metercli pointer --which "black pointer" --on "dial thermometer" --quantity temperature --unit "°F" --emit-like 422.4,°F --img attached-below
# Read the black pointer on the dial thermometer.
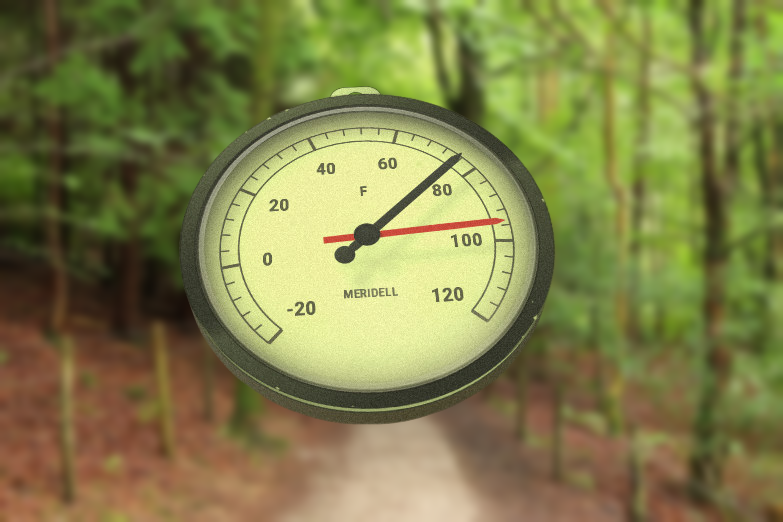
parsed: 76,°F
